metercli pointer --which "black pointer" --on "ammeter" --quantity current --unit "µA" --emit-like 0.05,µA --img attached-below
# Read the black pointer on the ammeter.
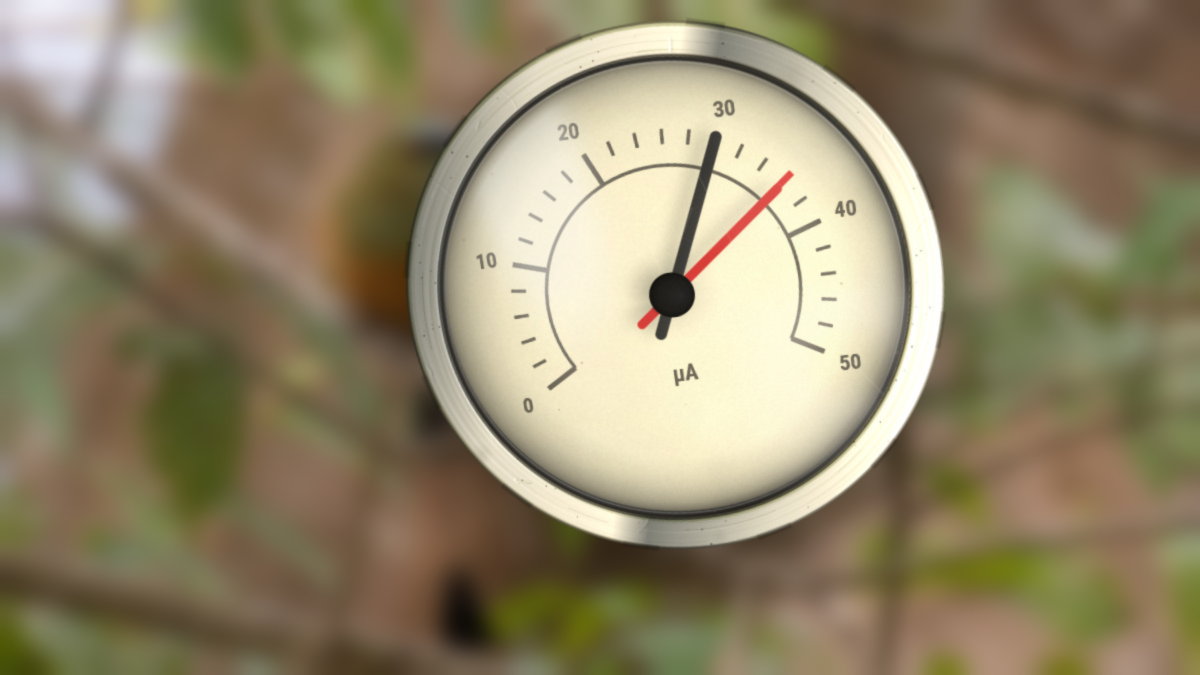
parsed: 30,µA
